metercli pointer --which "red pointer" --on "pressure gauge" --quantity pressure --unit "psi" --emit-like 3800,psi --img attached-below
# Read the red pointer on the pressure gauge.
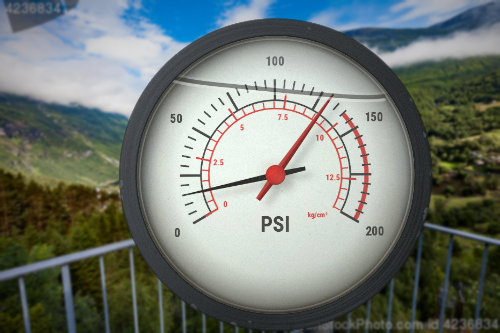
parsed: 130,psi
